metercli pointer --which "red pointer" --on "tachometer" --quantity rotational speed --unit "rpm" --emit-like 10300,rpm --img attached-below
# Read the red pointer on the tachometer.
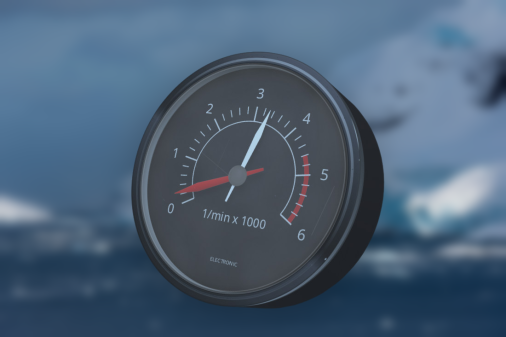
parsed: 200,rpm
